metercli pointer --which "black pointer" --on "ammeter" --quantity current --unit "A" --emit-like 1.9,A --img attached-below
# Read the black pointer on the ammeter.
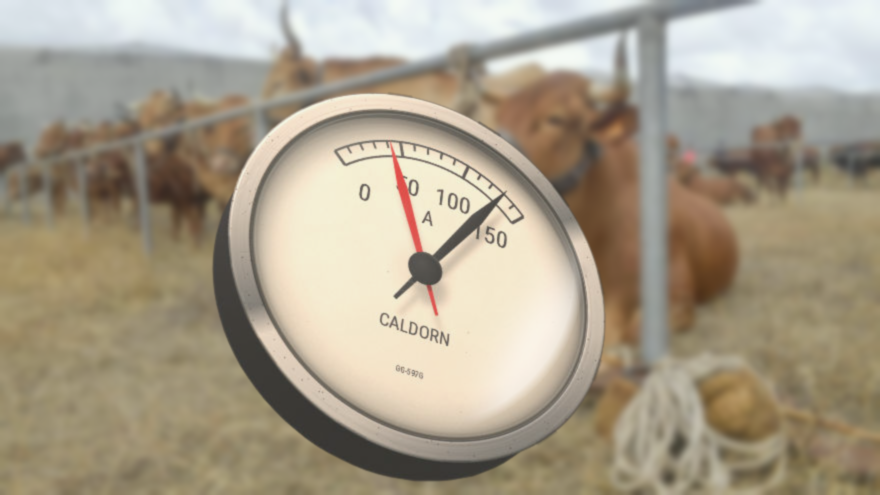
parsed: 130,A
